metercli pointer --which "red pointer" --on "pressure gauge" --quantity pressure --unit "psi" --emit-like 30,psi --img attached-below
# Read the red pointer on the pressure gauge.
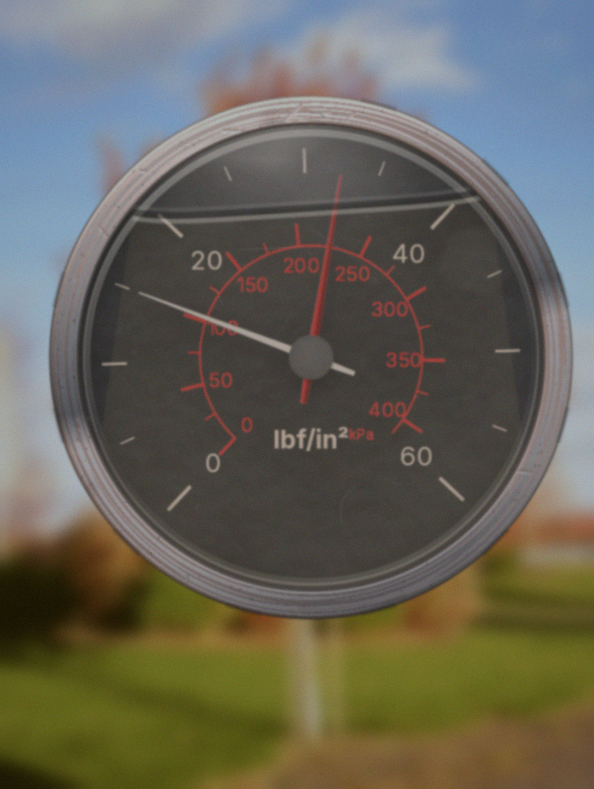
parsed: 32.5,psi
